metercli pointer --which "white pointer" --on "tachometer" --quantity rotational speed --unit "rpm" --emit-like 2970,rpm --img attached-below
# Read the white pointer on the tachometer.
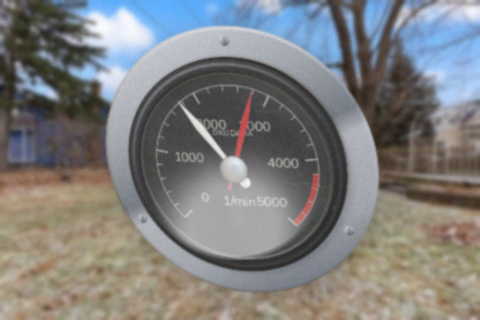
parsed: 1800,rpm
